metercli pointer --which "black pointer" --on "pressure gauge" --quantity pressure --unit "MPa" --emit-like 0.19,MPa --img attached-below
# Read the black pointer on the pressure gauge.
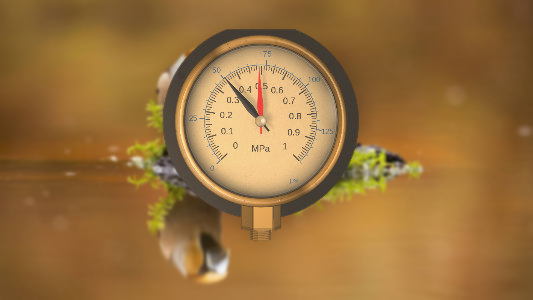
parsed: 0.35,MPa
